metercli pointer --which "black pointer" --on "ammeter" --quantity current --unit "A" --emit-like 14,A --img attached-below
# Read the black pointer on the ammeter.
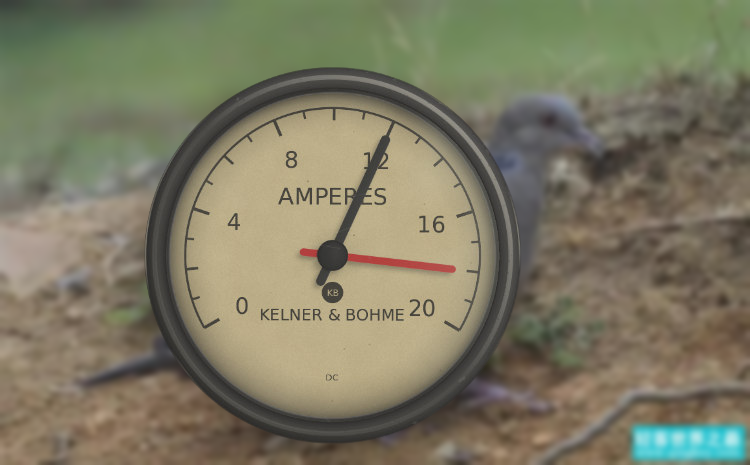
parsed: 12,A
